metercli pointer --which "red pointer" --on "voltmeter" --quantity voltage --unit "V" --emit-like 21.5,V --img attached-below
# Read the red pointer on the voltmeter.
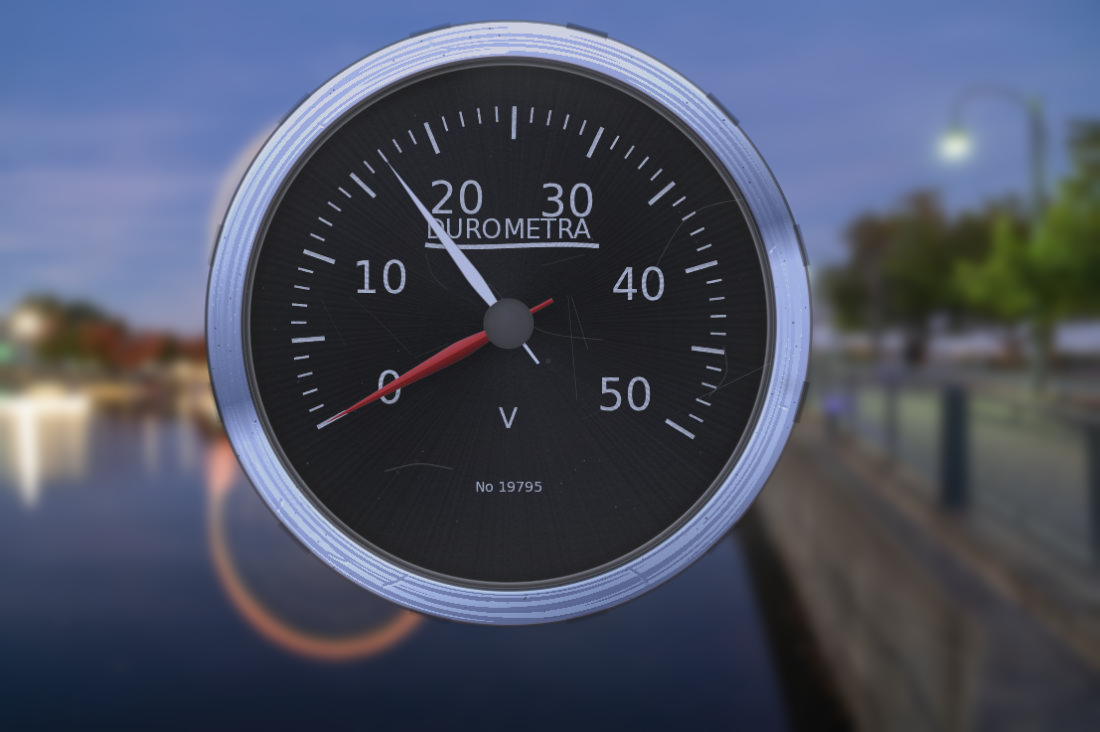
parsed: 0,V
